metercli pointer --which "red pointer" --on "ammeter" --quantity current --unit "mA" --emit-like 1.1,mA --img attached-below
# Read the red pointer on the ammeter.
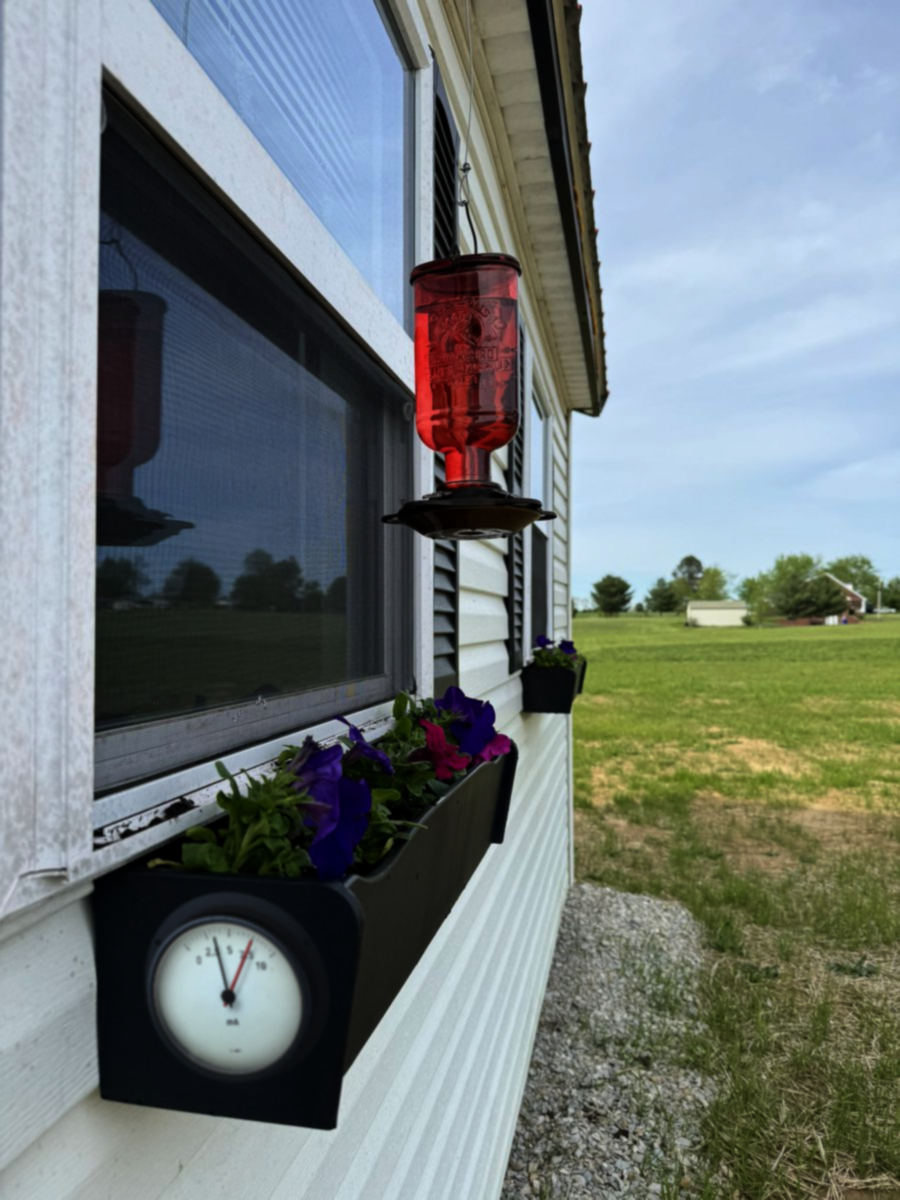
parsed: 7.5,mA
